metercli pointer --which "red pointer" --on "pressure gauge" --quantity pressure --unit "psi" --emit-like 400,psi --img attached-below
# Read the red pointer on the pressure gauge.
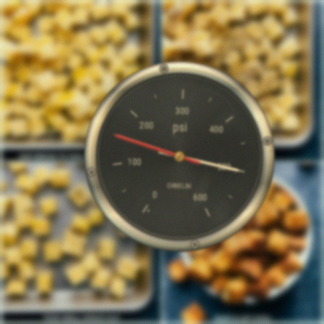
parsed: 150,psi
